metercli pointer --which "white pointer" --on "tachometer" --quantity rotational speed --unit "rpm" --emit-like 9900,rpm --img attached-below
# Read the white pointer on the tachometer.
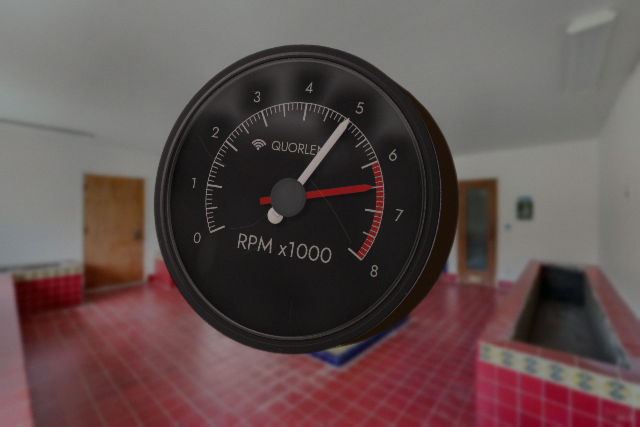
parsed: 5000,rpm
